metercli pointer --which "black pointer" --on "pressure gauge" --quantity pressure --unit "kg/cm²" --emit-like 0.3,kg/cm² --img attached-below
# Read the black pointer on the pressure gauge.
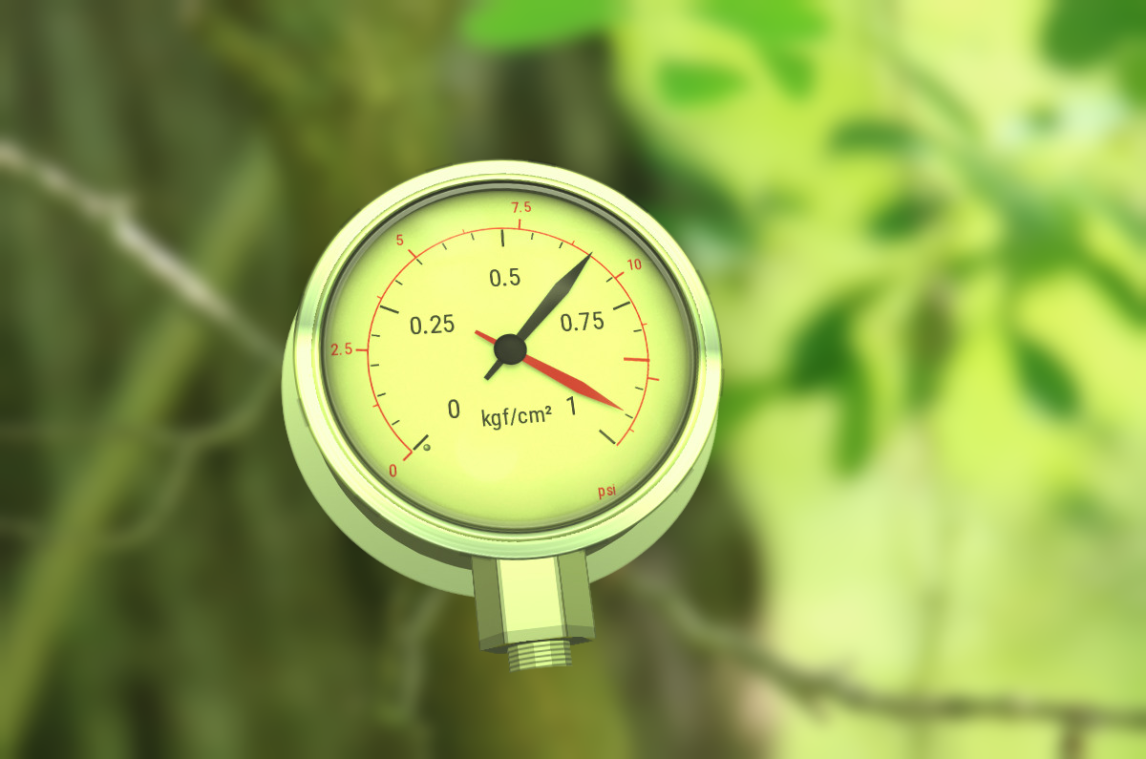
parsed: 0.65,kg/cm²
